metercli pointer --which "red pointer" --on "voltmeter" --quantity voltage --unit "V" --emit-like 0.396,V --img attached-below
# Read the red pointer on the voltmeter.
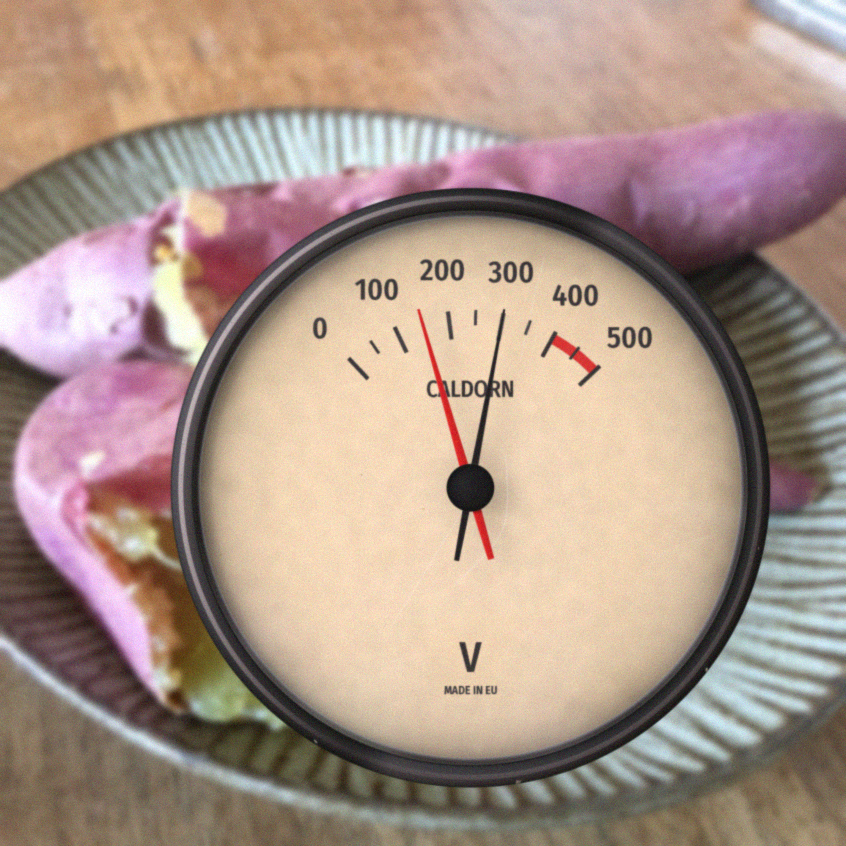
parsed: 150,V
